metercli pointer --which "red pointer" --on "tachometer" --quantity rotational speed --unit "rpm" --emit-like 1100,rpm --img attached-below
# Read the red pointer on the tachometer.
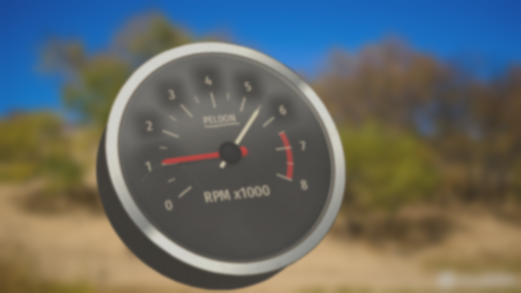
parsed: 1000,rpm
